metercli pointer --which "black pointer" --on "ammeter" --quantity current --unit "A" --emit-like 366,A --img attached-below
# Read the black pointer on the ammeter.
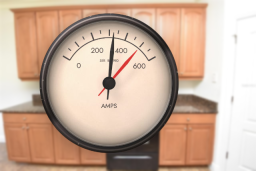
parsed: 325,A
